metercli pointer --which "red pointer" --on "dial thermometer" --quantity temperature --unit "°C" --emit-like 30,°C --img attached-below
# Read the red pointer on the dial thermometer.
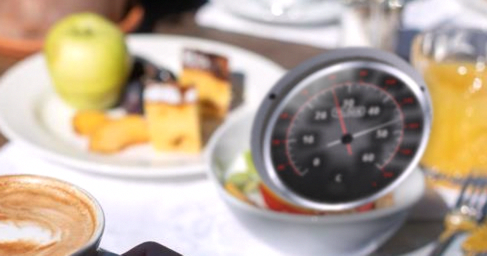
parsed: 26,°C
